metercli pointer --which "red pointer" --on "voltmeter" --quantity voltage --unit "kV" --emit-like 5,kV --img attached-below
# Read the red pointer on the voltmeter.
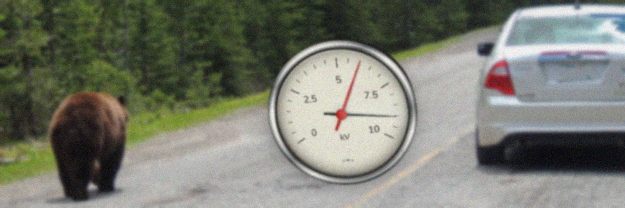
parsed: 6,kV
